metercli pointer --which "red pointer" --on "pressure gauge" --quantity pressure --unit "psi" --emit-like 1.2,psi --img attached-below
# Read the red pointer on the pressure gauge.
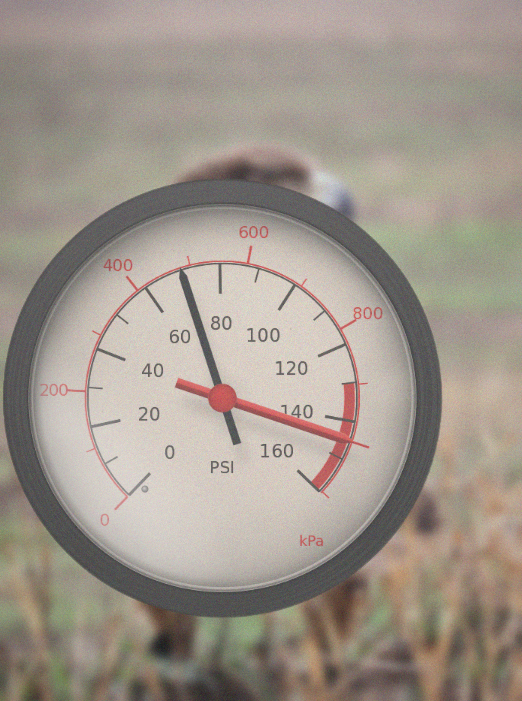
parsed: 145,psi
